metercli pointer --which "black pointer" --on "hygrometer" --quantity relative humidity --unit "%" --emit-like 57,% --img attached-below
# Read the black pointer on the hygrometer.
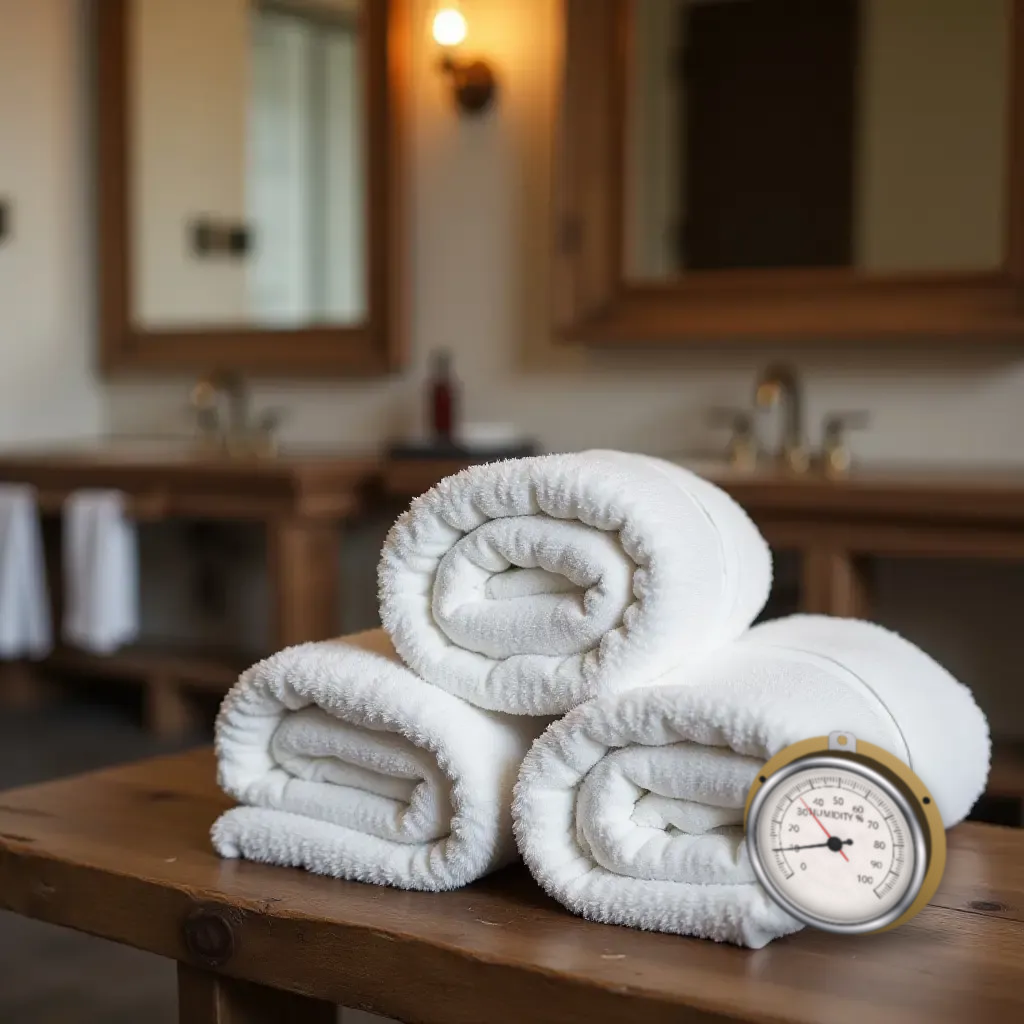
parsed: 10,%
